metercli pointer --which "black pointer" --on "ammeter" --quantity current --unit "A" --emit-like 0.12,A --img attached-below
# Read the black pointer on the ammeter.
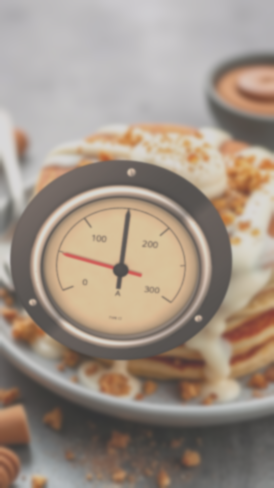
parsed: 150,A
